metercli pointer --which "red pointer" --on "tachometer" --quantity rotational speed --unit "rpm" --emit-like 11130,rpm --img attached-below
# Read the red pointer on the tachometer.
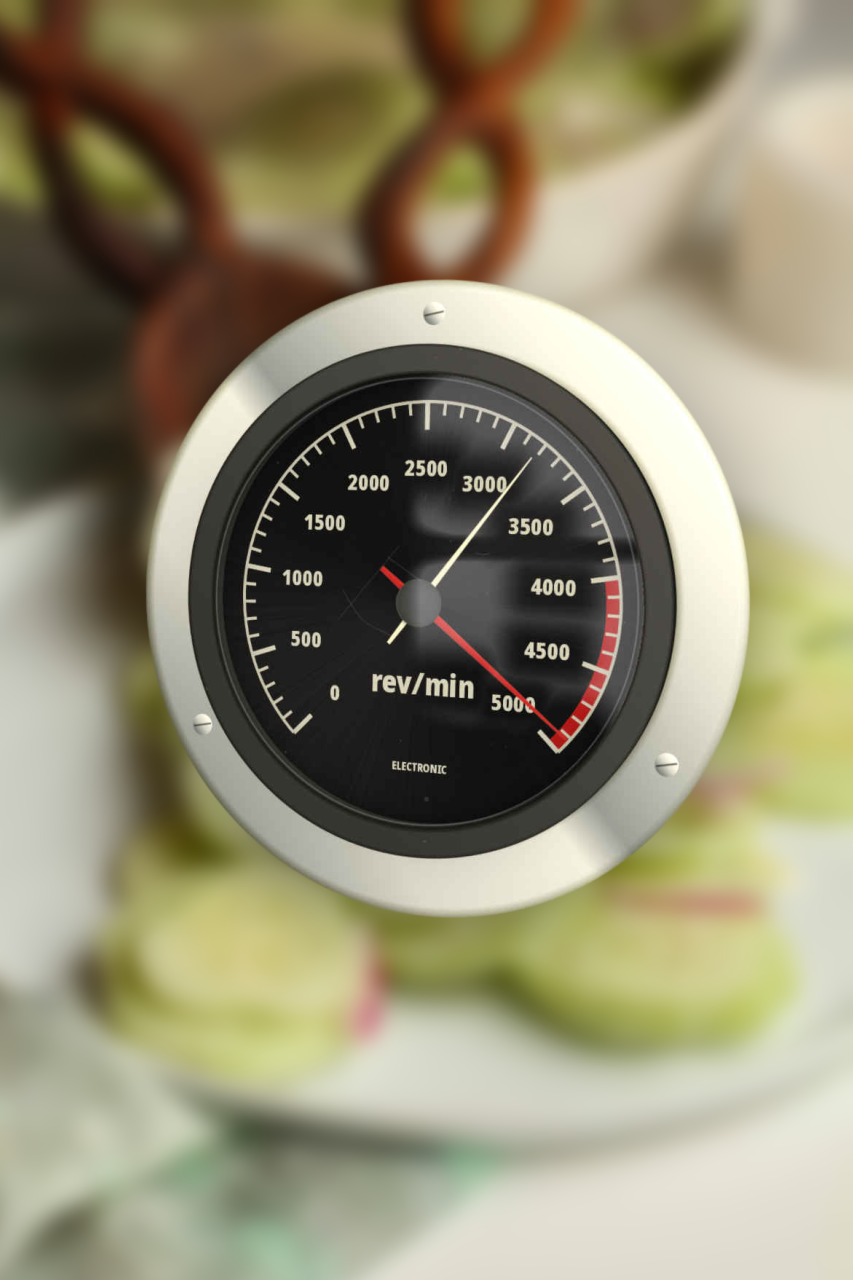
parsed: 4900,rpm
